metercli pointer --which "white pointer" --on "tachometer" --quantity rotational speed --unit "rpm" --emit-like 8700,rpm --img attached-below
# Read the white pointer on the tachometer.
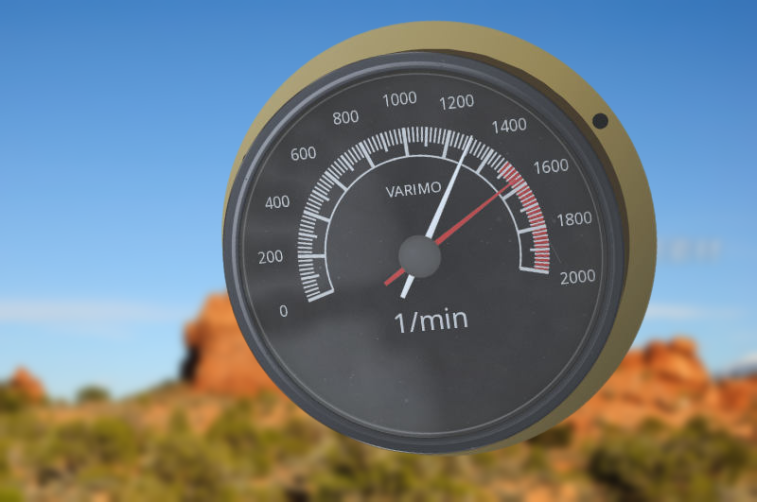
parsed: 1300,rpm
